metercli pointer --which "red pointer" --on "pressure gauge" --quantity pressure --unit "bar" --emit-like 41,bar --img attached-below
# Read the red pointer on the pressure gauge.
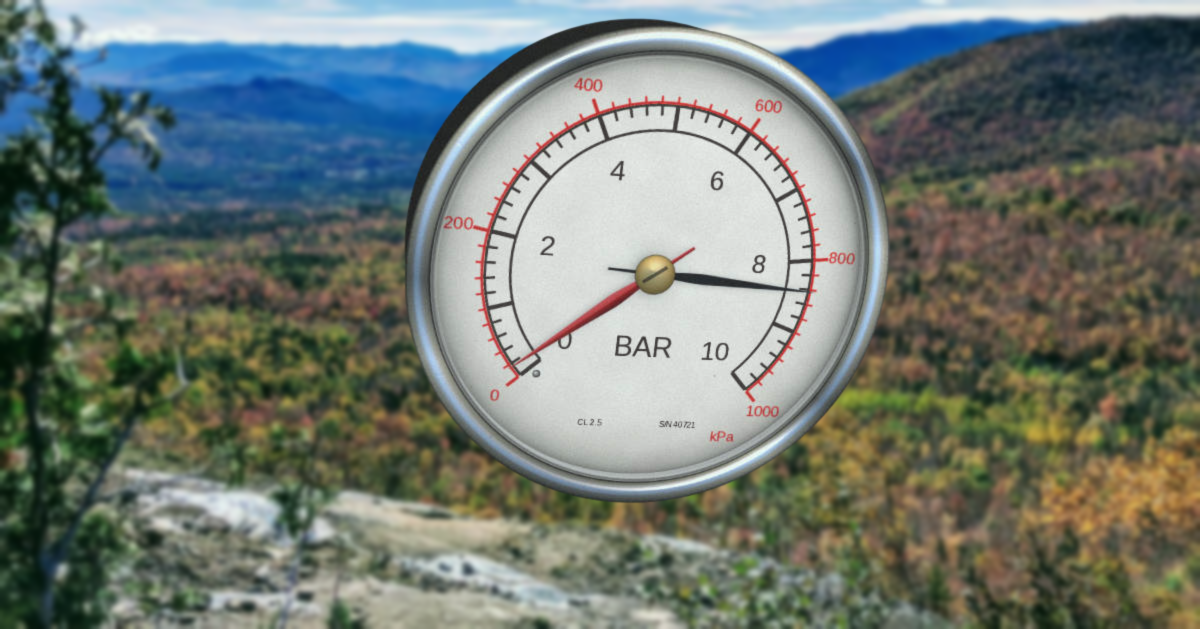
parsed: 0.2,bar
